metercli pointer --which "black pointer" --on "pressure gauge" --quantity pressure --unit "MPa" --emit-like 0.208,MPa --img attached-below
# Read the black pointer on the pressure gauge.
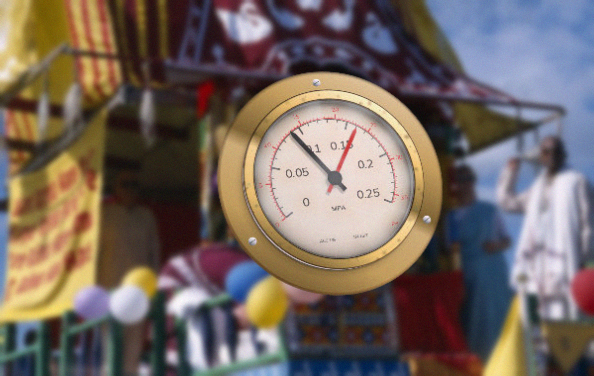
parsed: 0.09,MPa
